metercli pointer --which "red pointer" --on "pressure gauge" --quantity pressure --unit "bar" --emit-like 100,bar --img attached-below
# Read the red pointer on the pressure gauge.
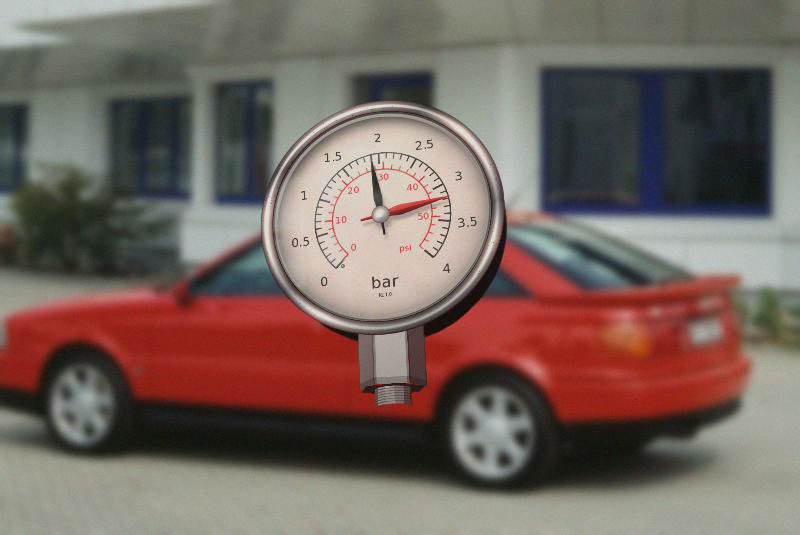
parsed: 3.2,bar
